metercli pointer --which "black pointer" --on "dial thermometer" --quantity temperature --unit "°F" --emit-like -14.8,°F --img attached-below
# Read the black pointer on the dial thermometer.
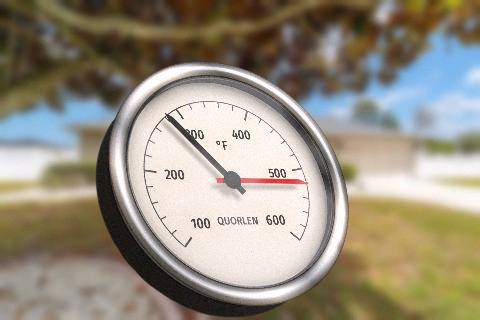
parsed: 280,°F
